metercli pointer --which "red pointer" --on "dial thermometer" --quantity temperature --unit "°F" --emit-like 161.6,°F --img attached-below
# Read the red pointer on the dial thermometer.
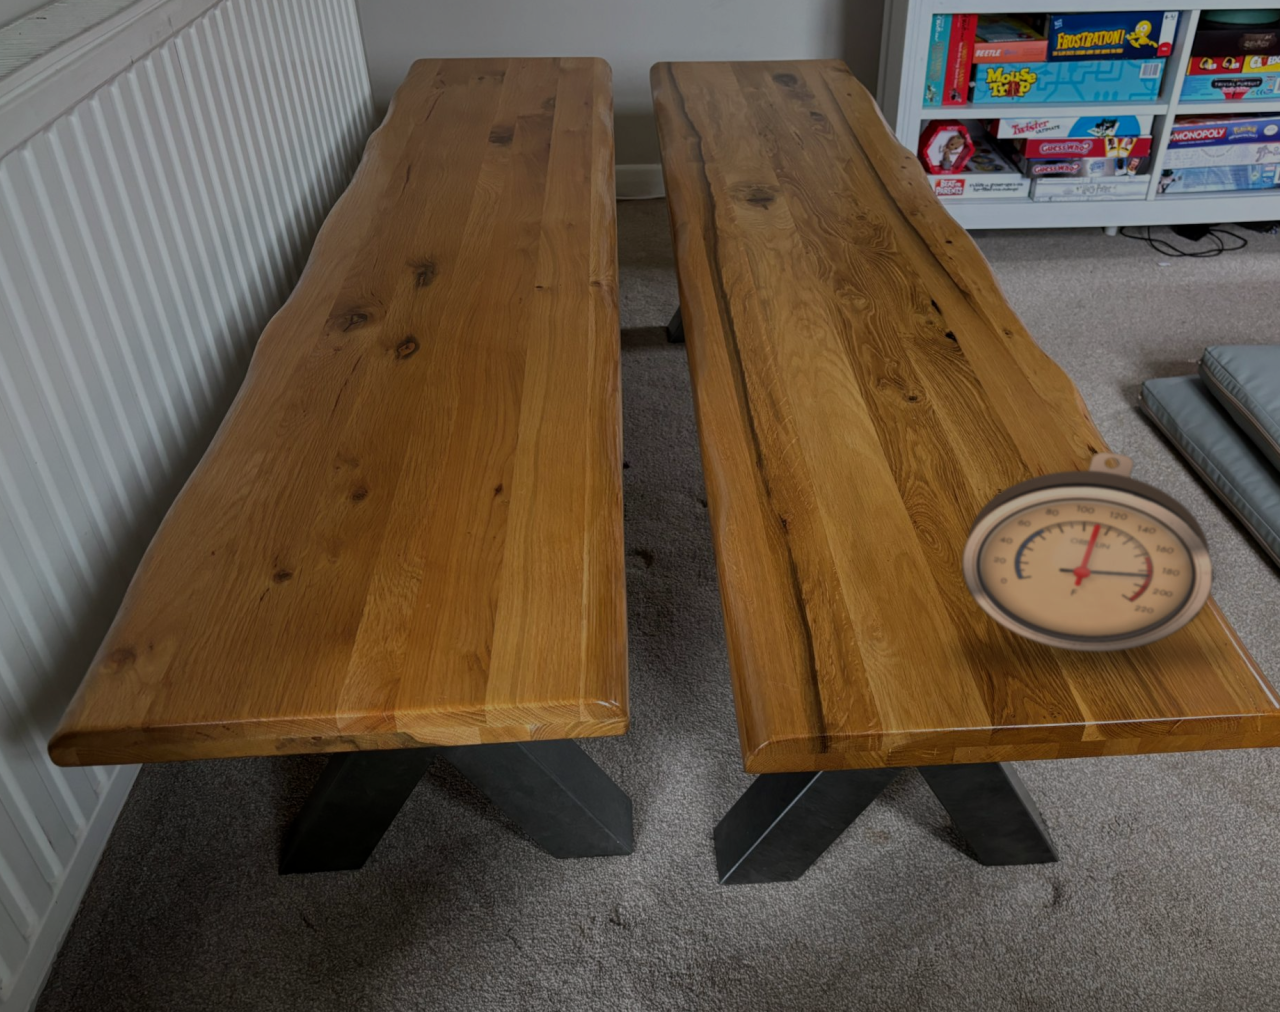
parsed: 110,°F
